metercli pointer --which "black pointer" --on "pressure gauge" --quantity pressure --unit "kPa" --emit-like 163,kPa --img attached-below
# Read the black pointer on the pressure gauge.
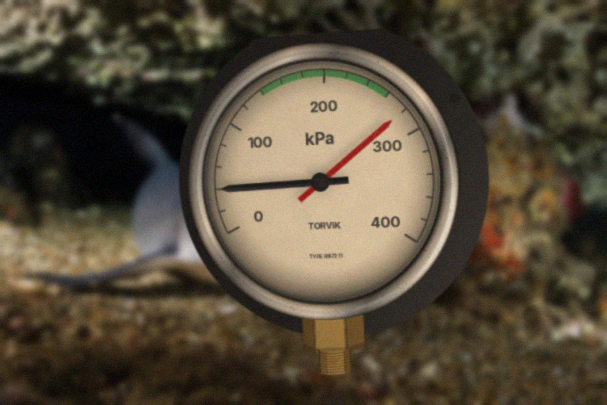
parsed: 40,kPa
